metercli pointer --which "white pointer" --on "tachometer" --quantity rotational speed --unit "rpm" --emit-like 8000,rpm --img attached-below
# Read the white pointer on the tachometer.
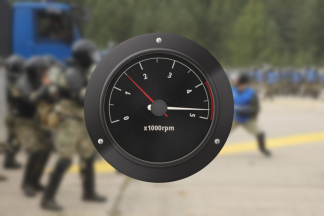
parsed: 4750,rpm
